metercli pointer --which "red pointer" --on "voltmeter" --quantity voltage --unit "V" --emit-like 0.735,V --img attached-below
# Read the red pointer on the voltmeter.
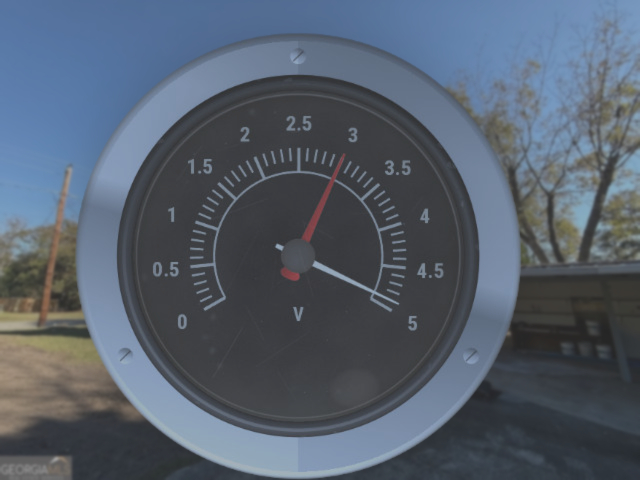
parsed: 3,V
